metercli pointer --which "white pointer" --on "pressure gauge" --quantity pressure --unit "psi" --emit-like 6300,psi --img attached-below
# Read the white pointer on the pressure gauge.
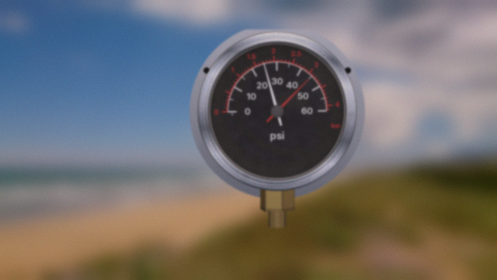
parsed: 25,psi
